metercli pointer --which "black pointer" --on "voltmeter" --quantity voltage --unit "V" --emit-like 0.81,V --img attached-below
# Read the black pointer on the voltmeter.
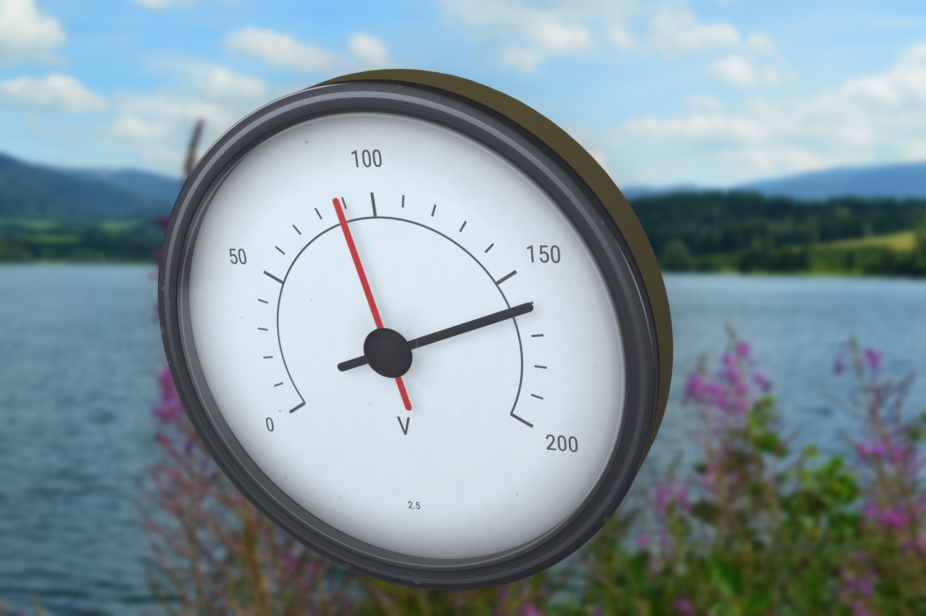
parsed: 160,V
